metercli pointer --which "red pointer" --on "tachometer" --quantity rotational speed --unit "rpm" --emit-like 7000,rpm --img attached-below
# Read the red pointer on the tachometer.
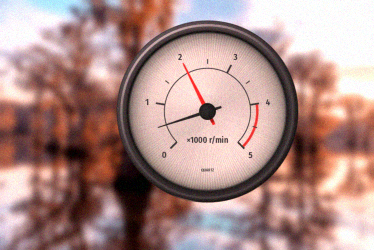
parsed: 2000,rpm
